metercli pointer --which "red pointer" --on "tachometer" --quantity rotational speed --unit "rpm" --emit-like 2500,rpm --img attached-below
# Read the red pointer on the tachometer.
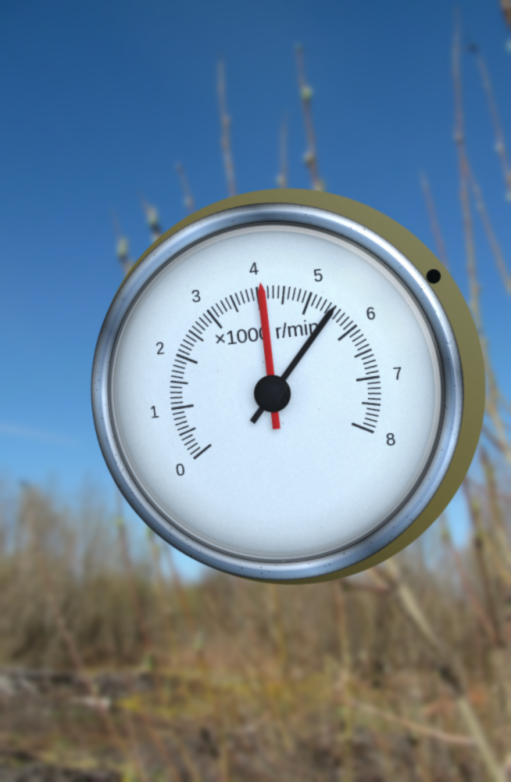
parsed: 4100,rpm
